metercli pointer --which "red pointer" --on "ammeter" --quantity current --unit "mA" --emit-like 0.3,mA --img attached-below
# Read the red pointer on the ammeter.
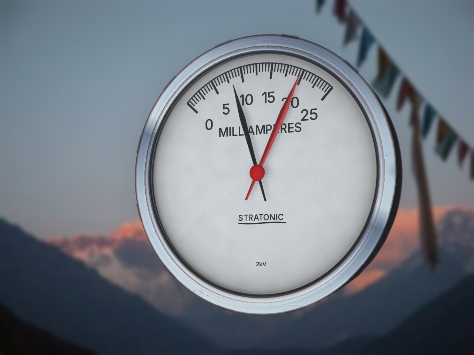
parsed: 20,mA
